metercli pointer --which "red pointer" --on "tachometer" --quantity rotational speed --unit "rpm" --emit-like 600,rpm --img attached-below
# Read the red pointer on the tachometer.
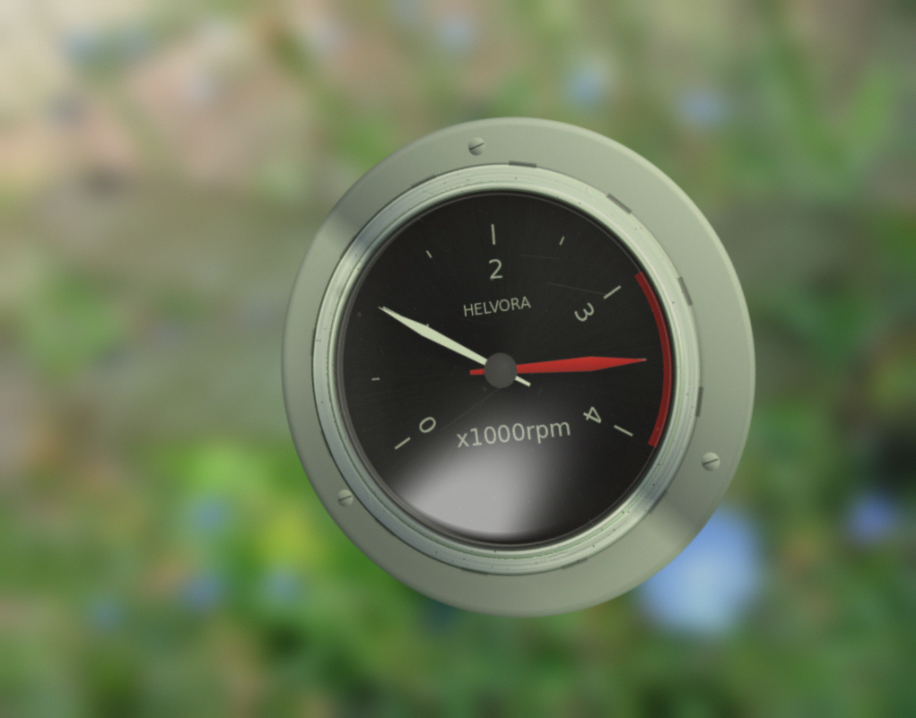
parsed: 3500,rpm
